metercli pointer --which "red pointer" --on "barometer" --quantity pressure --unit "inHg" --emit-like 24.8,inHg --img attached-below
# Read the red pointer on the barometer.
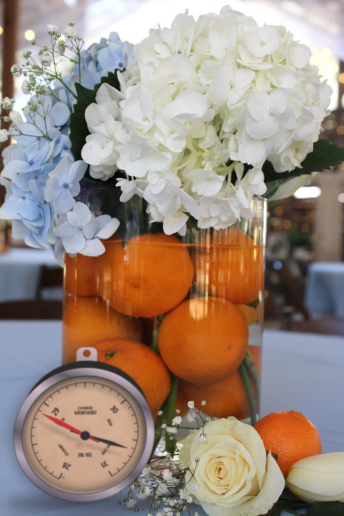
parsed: 28.9,inHg
